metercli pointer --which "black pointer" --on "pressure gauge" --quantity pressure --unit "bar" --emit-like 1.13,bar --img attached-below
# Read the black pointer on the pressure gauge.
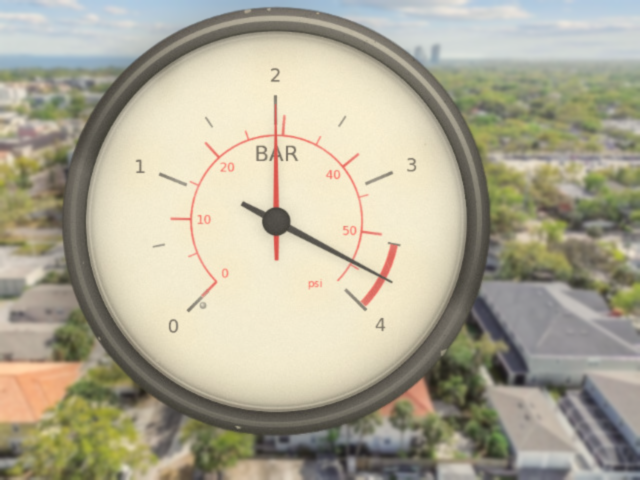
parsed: 3.75,bar
